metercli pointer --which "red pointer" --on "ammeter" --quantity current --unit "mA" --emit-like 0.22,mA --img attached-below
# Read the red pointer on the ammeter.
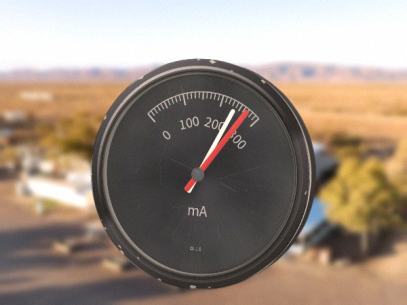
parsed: 270,mA
